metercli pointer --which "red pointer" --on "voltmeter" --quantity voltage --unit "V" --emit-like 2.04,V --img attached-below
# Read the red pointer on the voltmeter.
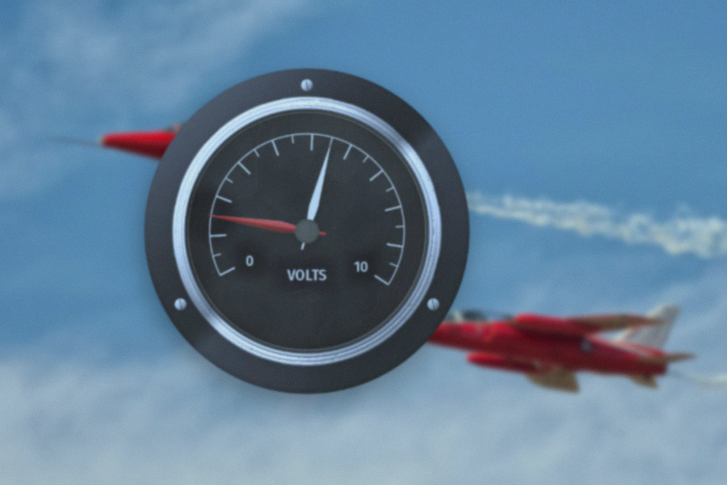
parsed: 1.5,V
